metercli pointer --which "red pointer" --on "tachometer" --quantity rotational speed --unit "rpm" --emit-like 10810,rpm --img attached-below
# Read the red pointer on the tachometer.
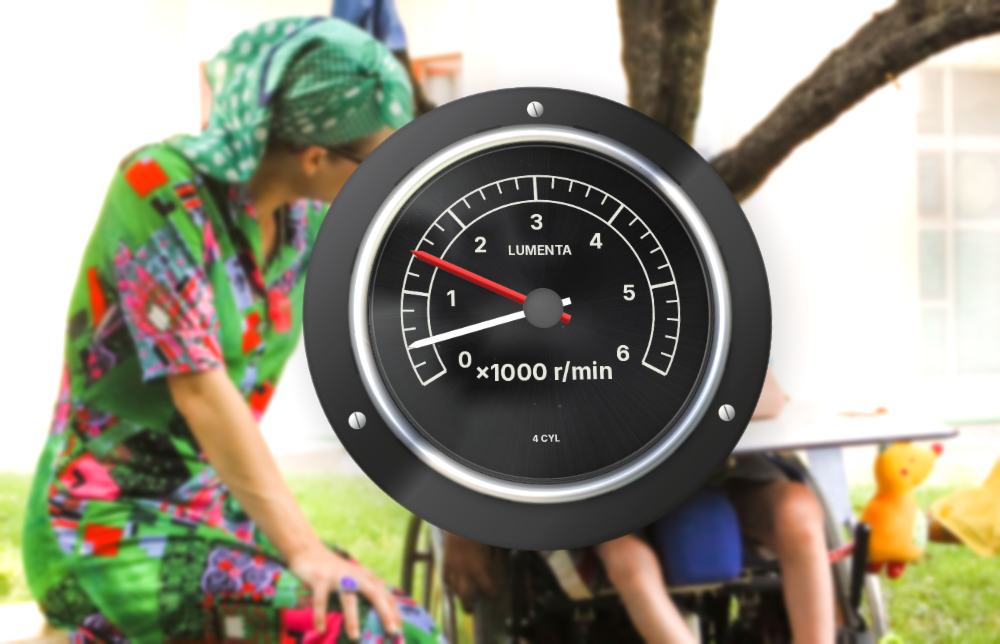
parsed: 1400,rpm
